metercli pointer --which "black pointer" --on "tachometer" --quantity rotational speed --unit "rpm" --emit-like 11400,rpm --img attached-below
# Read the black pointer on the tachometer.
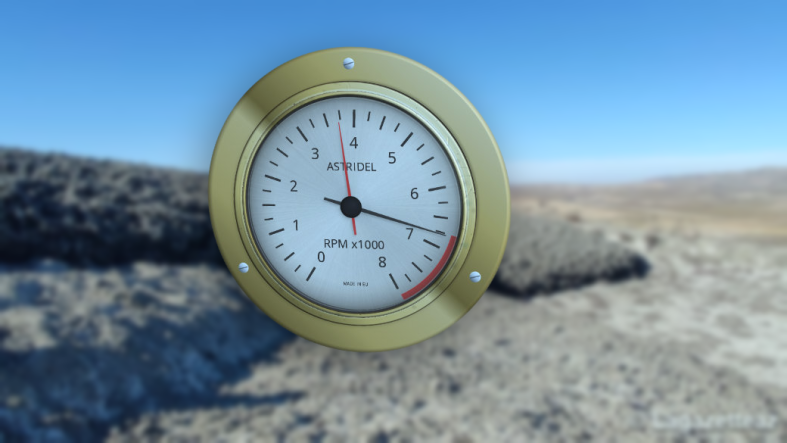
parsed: 6750,rpm
